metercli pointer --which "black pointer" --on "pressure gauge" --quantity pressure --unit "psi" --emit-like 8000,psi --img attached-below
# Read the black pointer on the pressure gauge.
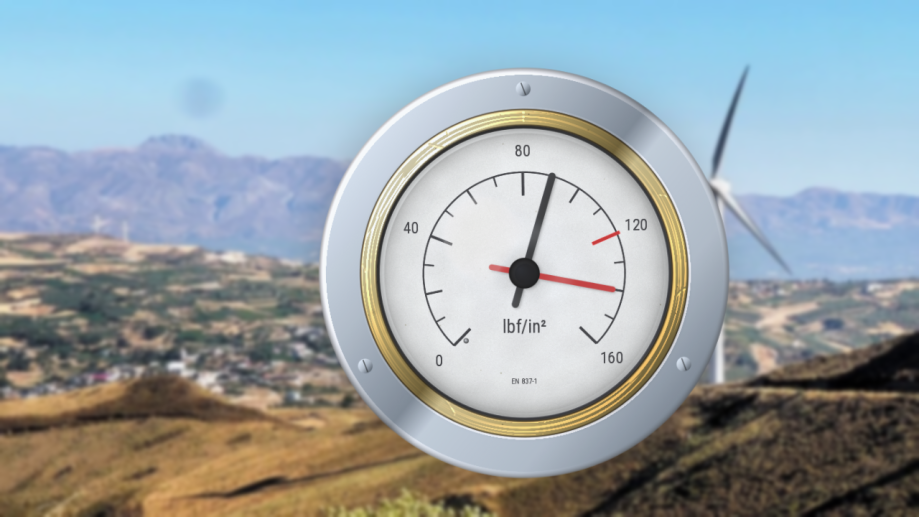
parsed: 90,psi
